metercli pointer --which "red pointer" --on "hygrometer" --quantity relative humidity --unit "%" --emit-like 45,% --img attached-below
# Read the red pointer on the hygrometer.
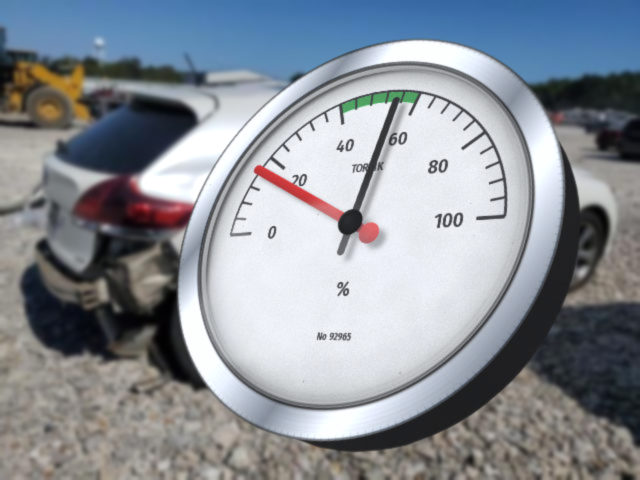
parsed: 16,%
